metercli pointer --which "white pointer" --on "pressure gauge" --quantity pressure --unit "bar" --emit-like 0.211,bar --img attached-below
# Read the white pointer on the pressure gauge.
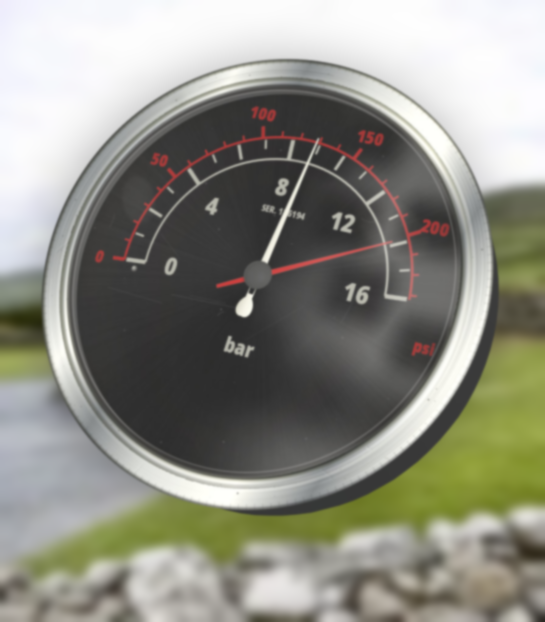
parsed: 9,bar
